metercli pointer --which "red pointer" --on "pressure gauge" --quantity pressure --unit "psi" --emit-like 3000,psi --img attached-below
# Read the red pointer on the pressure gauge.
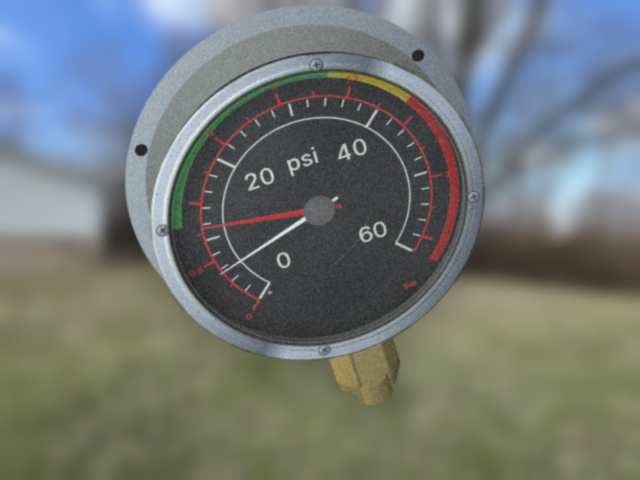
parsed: 12,psi
